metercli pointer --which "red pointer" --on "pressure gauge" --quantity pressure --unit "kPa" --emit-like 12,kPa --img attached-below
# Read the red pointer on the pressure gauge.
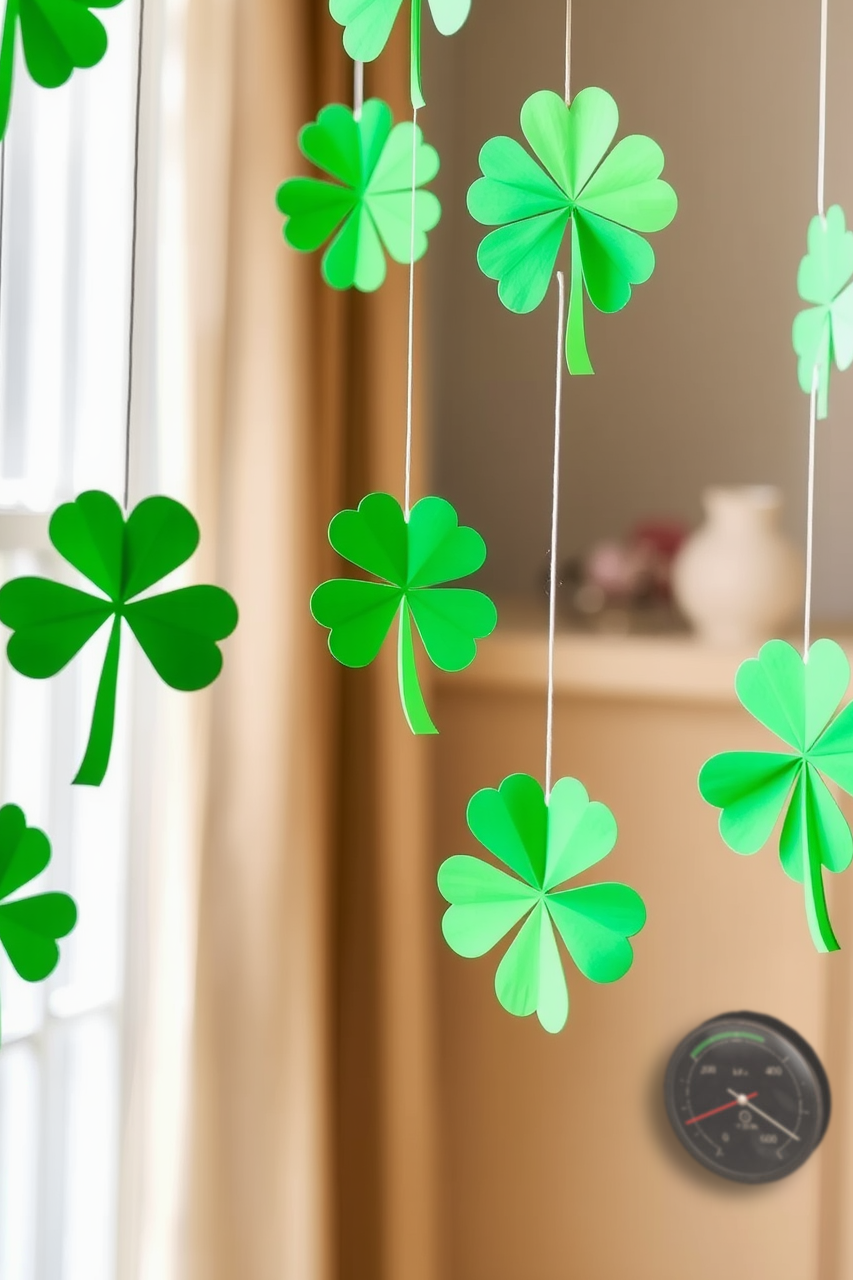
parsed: 75,kPa
